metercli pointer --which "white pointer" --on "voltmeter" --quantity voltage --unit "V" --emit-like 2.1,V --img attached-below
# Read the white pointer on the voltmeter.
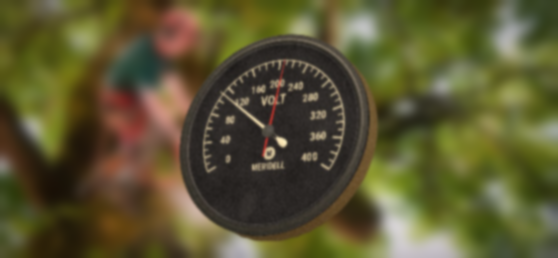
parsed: 110,V
